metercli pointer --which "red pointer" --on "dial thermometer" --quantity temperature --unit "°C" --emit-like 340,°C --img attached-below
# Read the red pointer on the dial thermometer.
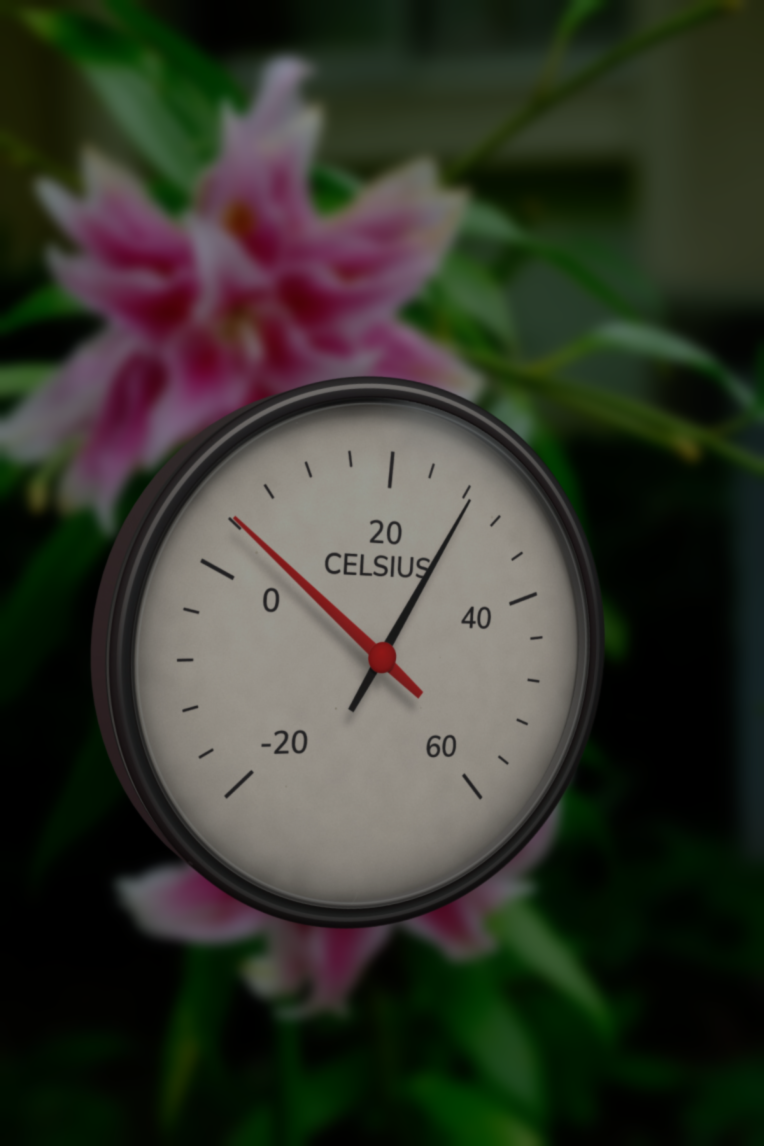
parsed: 4,°C
